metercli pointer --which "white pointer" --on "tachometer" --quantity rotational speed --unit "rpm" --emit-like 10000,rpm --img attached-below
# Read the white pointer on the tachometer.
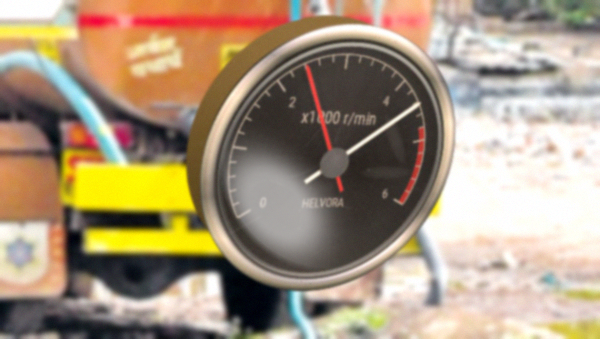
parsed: 4400,rpm
